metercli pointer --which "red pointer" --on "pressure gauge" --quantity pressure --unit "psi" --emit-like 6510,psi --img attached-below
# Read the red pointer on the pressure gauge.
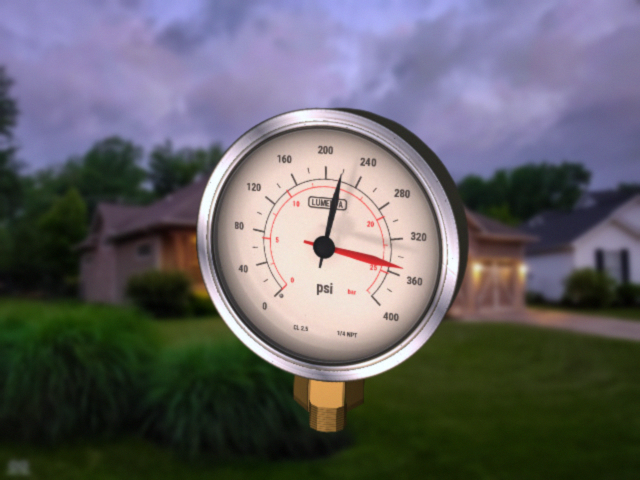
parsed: 350,psi
